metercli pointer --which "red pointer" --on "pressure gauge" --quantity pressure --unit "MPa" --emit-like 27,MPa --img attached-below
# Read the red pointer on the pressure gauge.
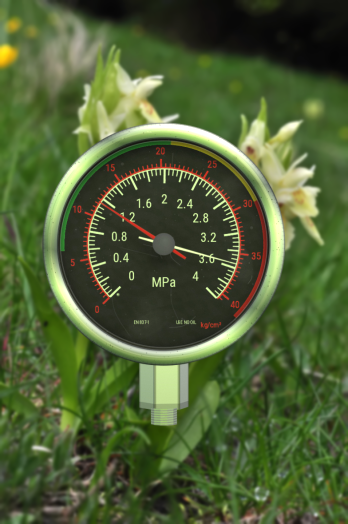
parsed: 1.15,MPa
